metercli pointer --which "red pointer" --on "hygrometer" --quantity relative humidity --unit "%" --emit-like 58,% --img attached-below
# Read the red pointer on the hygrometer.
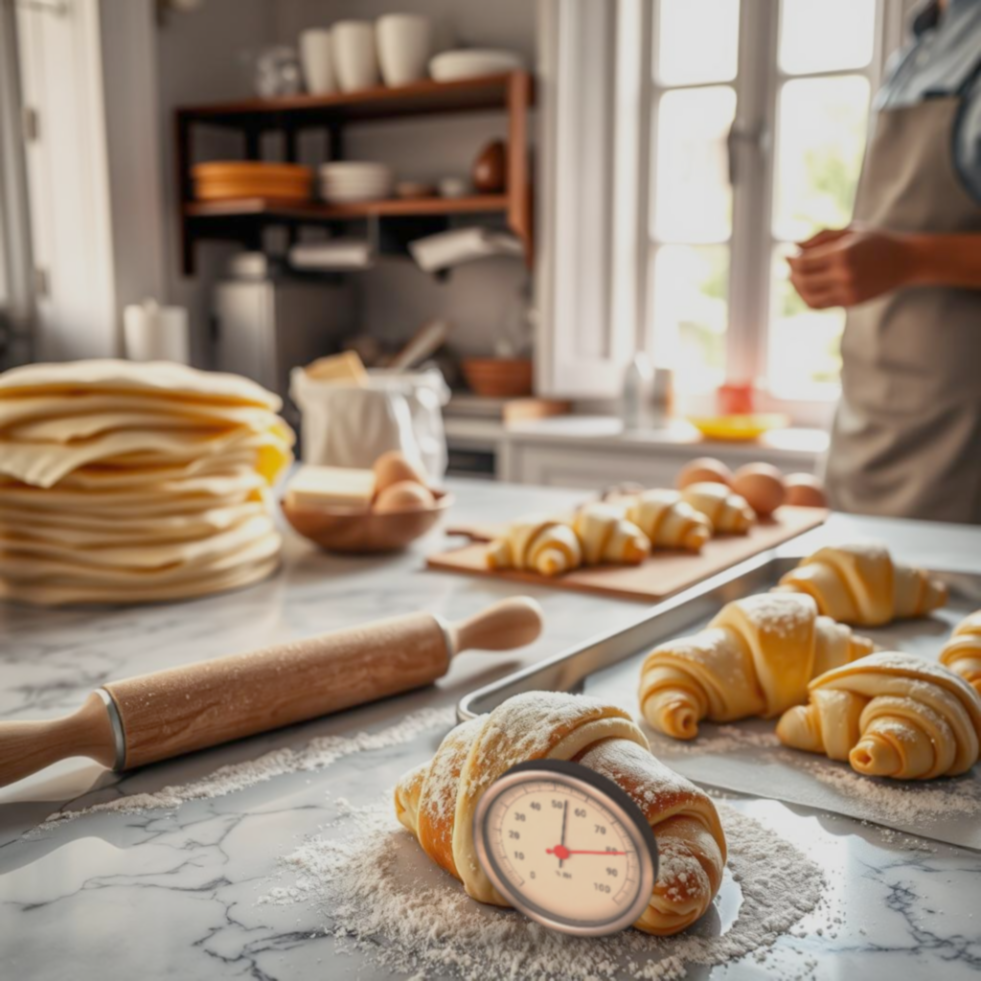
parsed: 80,%
